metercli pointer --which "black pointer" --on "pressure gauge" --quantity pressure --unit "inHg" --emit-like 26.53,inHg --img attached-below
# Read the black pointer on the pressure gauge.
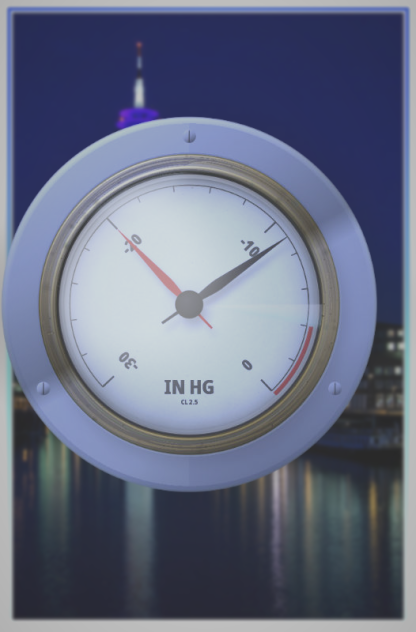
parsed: -9,inHg
